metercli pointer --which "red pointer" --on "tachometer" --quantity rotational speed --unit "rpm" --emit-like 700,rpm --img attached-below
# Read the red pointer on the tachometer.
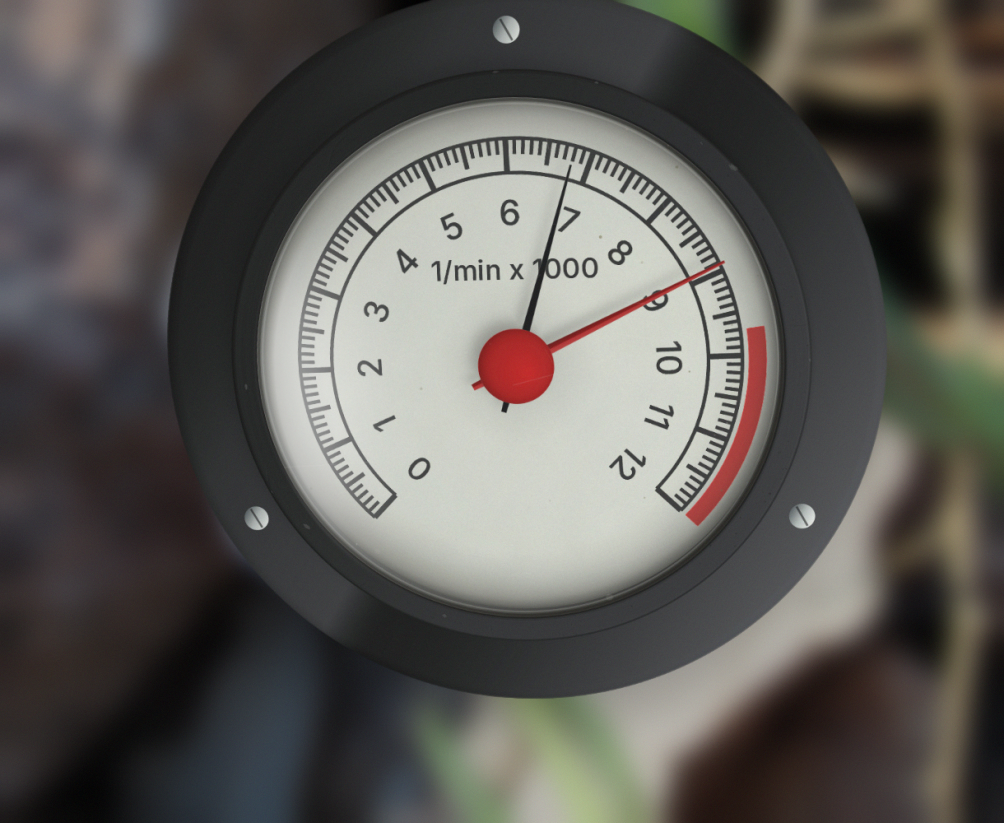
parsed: 8900,rpm
